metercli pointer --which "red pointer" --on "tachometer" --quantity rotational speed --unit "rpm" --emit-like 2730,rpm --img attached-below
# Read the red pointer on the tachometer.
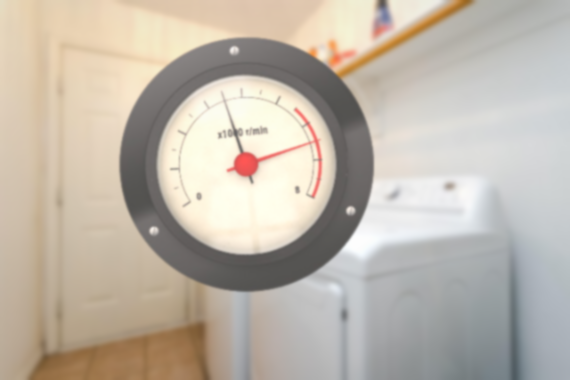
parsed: 6500,rpm
